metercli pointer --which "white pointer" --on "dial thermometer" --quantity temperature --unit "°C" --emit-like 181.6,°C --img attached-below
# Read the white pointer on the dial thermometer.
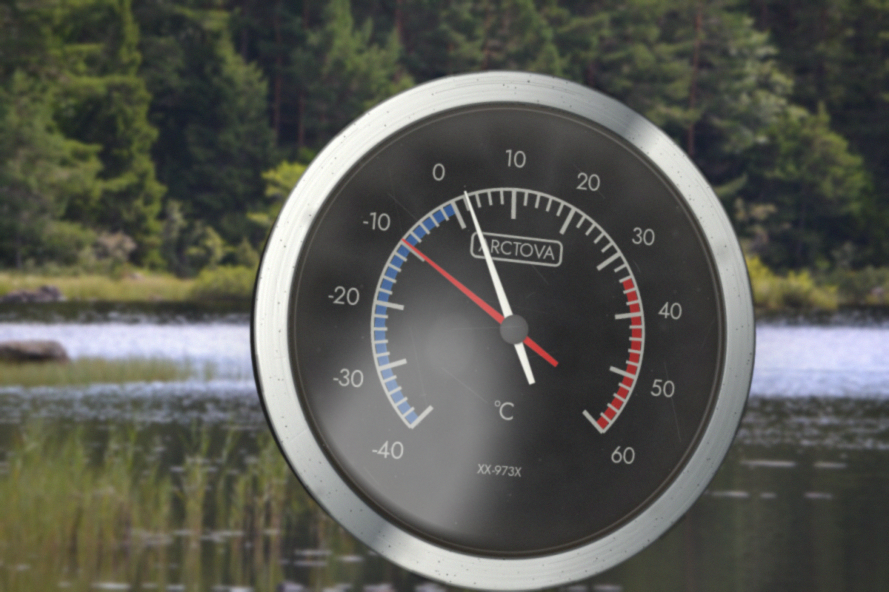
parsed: 2,°C
